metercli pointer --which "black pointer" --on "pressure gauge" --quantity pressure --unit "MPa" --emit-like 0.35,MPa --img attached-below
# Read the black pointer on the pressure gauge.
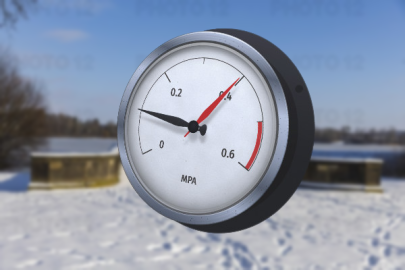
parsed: 0.1,MPa
